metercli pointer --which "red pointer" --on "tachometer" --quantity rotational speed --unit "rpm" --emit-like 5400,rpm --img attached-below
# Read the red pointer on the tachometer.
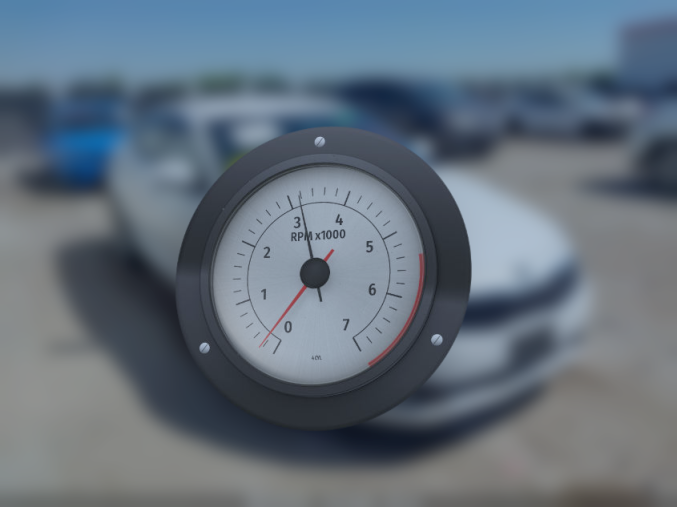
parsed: 200,rpm
